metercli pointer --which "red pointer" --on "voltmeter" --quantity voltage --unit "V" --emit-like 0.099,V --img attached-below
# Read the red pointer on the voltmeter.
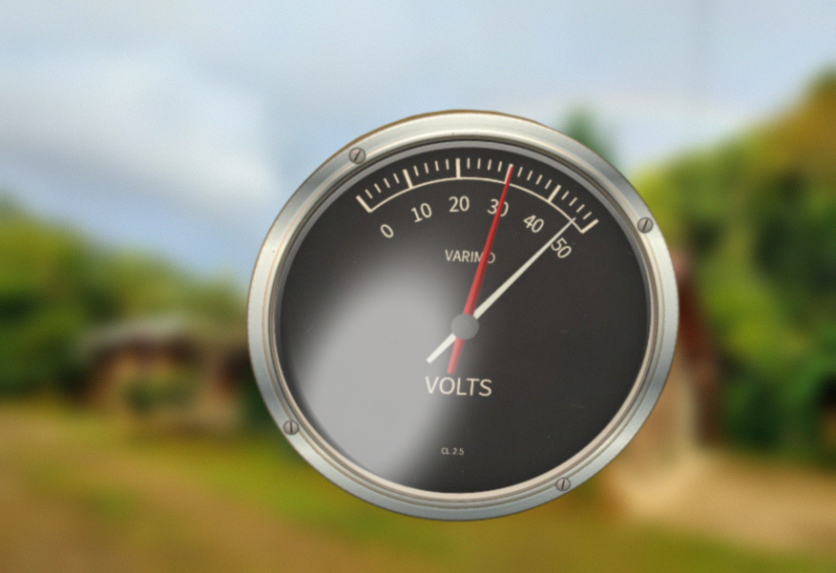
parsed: 30,V
